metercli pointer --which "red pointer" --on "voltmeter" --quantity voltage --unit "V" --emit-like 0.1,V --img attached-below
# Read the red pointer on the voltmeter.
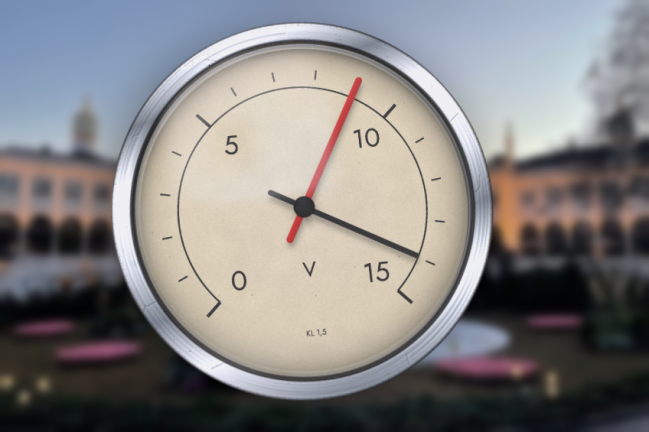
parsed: 9,V
